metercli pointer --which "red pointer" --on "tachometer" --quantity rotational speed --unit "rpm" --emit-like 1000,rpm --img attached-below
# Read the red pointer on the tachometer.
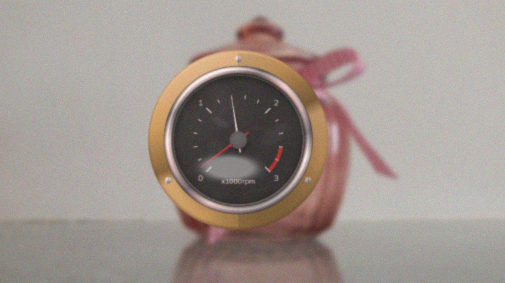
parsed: 100,rpm
